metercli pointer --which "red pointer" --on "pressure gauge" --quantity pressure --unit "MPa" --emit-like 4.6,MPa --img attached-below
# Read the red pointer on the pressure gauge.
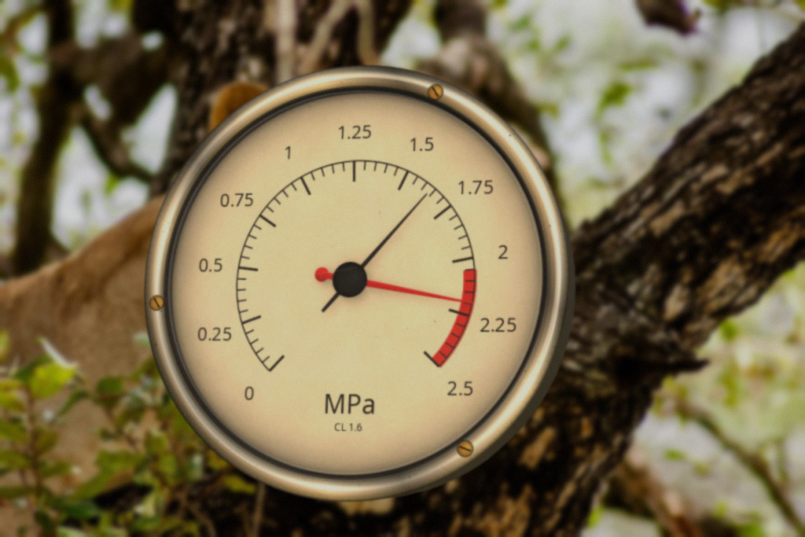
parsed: 2.2,MPa
